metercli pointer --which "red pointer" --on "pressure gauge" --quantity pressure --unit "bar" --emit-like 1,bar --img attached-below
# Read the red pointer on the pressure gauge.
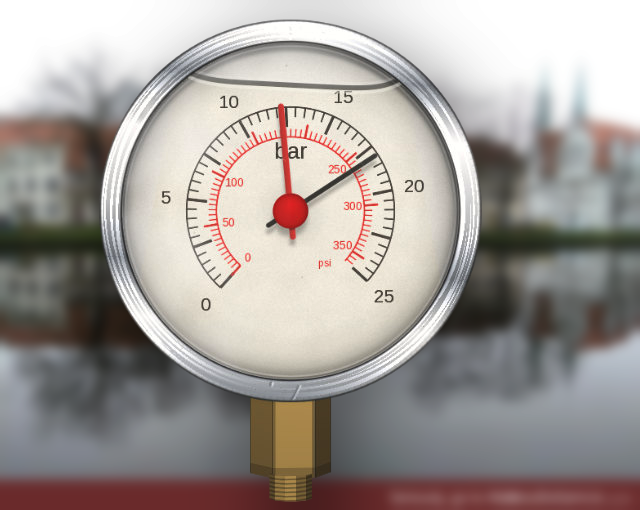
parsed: 12.25,bar
